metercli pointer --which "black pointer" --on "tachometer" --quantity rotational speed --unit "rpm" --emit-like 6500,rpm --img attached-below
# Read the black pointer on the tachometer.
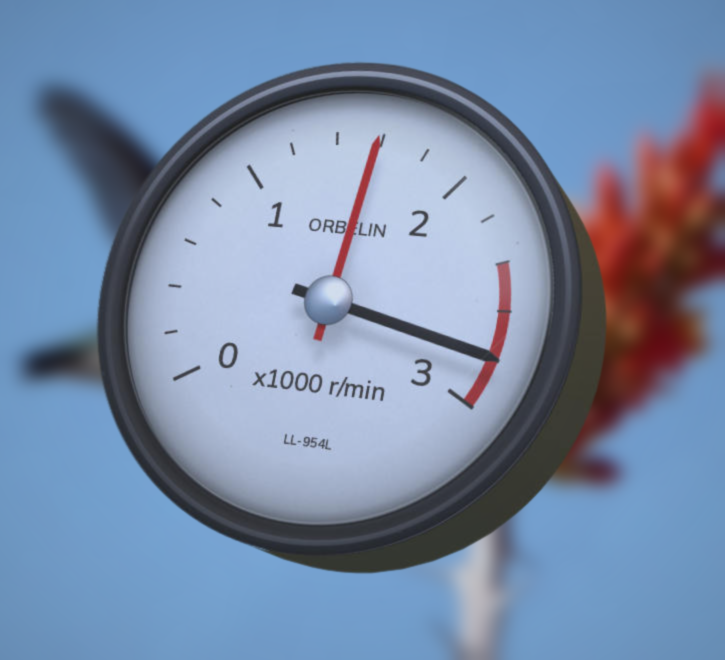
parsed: 2800,rpm
